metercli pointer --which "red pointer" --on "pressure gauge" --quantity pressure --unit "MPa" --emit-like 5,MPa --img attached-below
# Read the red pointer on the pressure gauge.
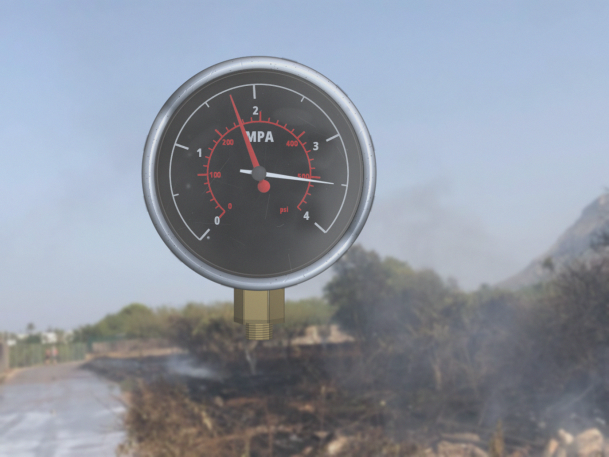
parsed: 1.75,MPa
